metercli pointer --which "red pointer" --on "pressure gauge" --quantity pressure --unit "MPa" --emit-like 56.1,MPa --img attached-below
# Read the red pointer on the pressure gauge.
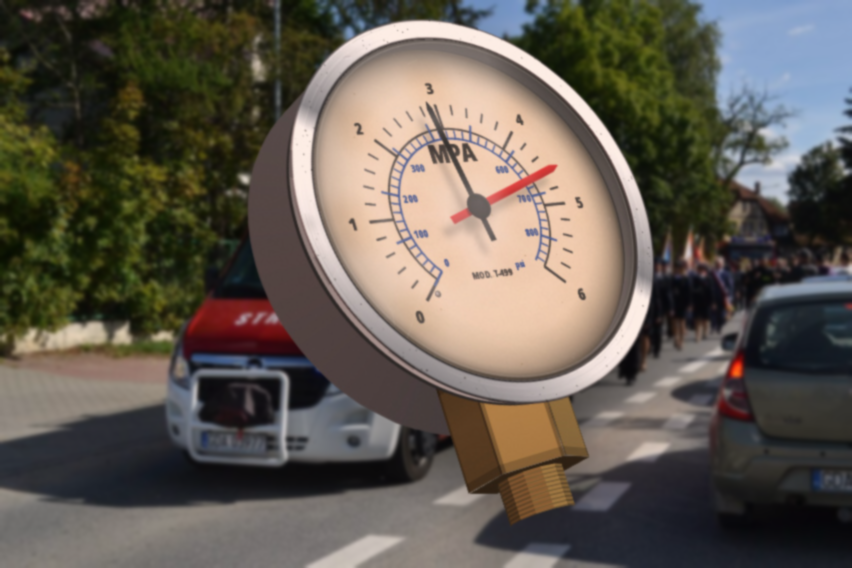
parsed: 4.6,MPa
